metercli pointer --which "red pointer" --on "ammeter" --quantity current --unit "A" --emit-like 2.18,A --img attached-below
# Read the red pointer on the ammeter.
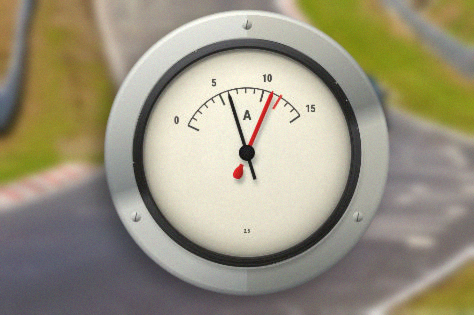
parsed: 11,A
